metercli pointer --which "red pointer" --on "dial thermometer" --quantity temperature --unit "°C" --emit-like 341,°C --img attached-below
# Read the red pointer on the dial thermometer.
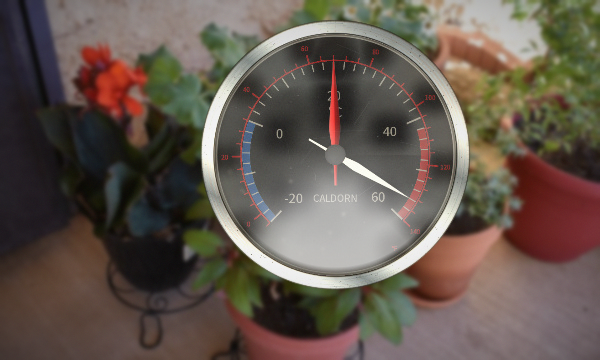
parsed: 20,°C
